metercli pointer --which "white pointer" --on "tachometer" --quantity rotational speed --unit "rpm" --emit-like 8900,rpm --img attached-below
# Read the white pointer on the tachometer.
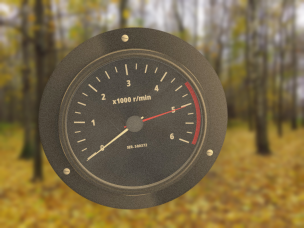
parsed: 0,rpm
